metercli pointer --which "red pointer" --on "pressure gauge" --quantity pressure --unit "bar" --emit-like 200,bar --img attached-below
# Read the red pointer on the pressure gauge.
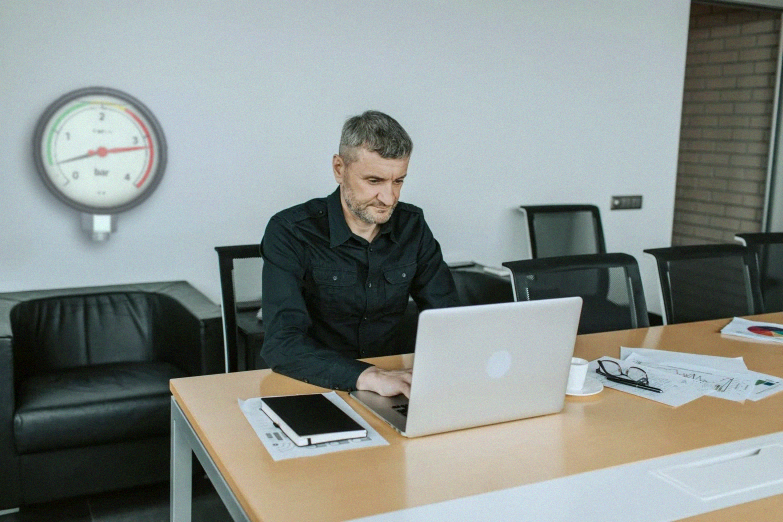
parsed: 3.2,bar
